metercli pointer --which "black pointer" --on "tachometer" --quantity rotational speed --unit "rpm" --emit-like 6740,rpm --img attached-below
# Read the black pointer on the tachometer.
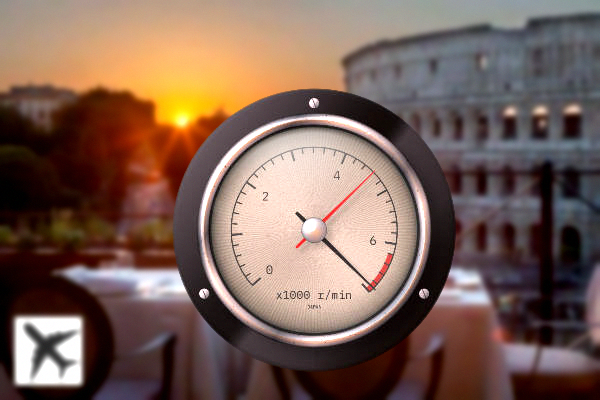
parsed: 6900,rpm
